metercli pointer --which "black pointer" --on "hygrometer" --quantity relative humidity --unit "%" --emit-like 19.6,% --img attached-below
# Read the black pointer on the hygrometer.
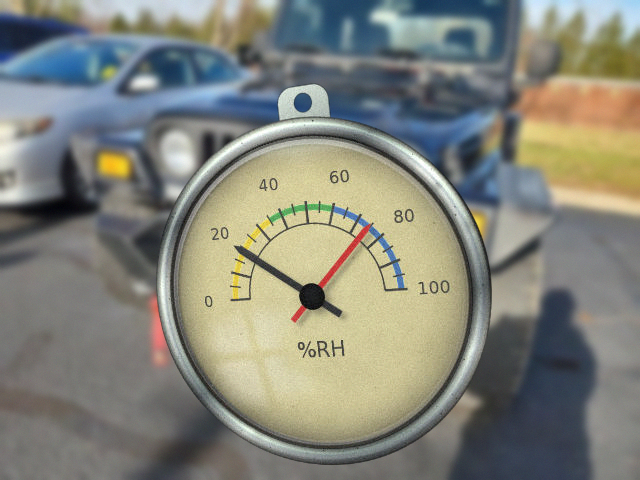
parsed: 20,%
